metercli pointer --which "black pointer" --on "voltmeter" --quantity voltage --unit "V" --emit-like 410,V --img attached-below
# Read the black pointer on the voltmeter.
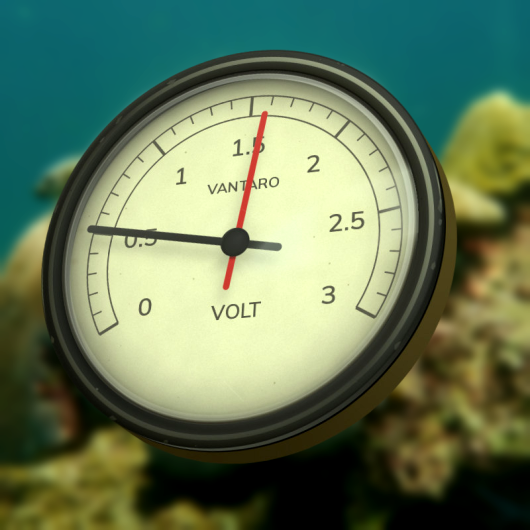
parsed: 0.5,V
